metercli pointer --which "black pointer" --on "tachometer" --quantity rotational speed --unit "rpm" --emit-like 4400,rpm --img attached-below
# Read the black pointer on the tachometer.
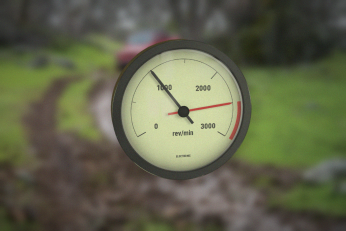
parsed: 1000,rpm
